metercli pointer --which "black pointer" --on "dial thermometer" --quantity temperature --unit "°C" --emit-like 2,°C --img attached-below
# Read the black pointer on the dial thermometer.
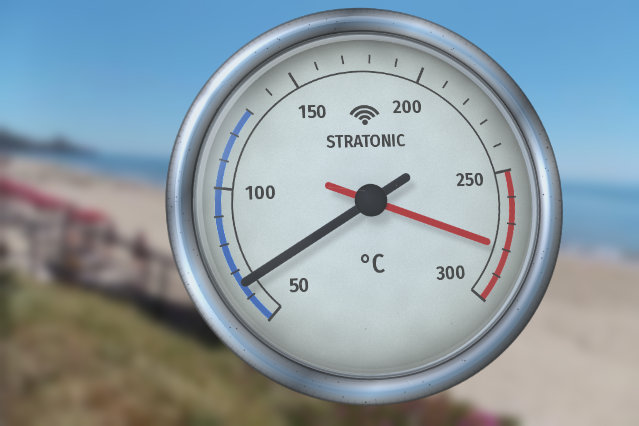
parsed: 65,°C
